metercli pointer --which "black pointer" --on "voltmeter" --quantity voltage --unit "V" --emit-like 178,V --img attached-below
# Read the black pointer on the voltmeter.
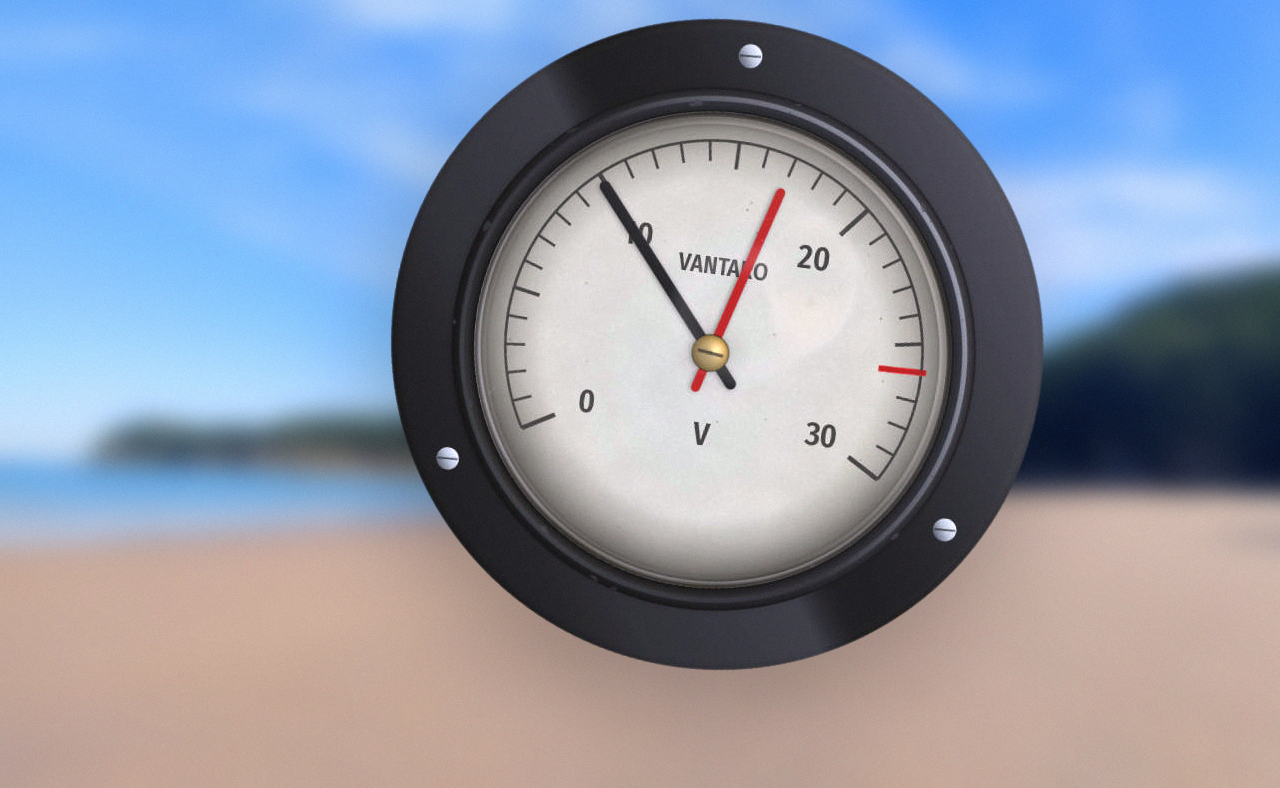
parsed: 10,V
